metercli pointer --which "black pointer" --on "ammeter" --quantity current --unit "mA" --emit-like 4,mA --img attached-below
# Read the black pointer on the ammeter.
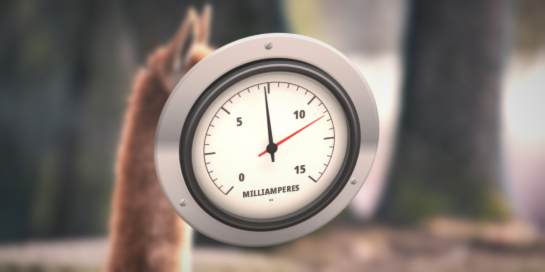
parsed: 7.25,mA
